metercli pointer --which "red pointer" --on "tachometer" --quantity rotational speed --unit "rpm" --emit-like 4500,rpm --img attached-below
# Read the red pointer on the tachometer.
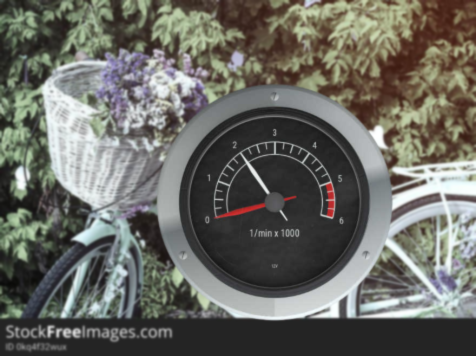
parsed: 0,rpm
